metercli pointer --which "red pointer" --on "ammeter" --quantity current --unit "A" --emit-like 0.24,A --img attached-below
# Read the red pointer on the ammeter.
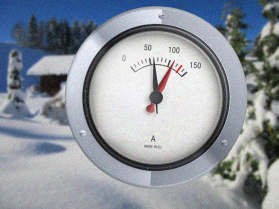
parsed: 110,A
